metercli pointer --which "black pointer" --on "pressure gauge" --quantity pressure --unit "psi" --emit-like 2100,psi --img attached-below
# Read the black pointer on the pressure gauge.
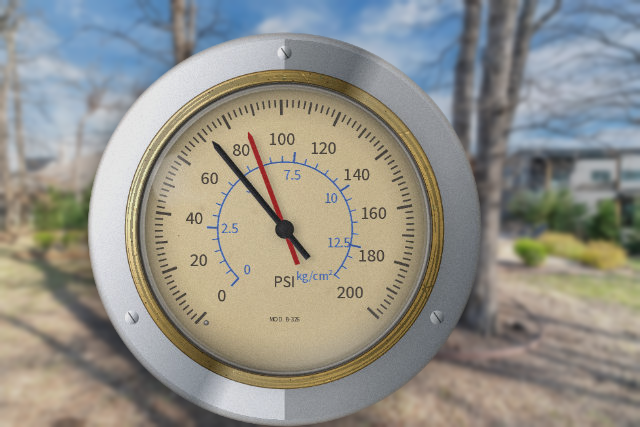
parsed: 72,psi
